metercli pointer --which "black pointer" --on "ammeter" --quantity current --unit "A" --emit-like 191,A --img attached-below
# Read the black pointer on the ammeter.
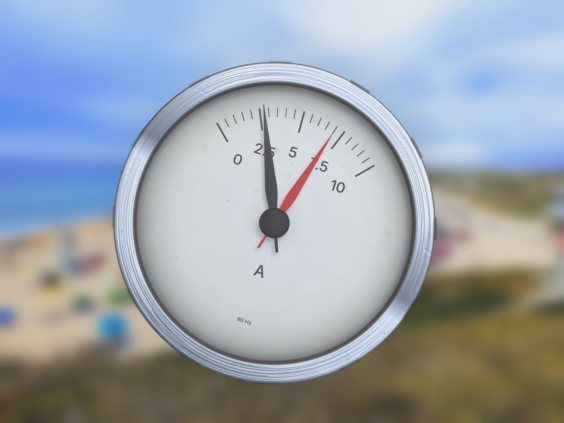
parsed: 2.75,A
